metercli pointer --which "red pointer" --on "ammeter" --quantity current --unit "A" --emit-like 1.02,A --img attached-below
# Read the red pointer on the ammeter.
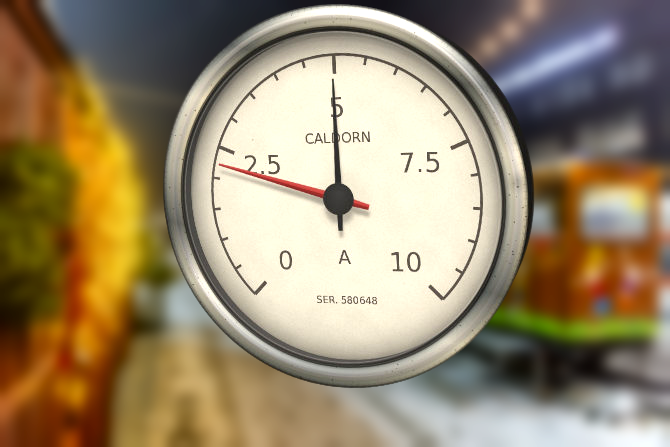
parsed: 2.25,A
